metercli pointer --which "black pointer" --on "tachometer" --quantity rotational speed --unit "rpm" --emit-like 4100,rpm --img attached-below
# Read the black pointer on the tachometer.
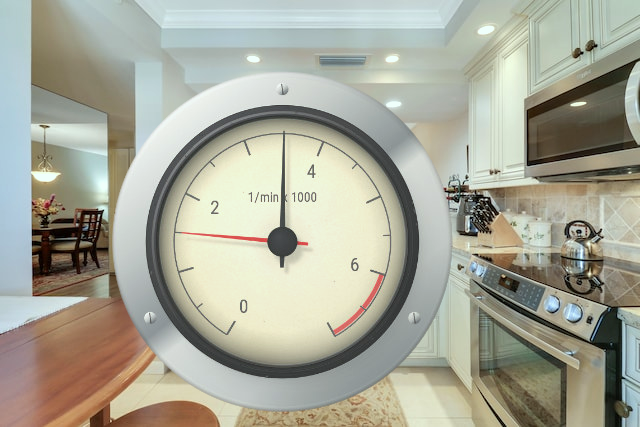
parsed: 3500,rpm
